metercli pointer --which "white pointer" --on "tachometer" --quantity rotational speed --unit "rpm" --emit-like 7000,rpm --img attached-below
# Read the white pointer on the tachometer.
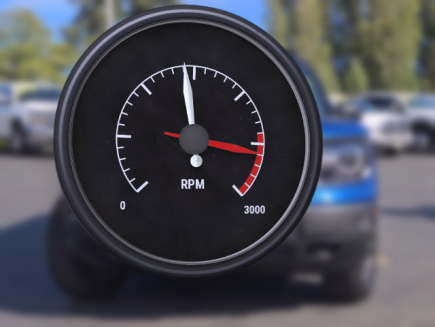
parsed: 1400,rpm
